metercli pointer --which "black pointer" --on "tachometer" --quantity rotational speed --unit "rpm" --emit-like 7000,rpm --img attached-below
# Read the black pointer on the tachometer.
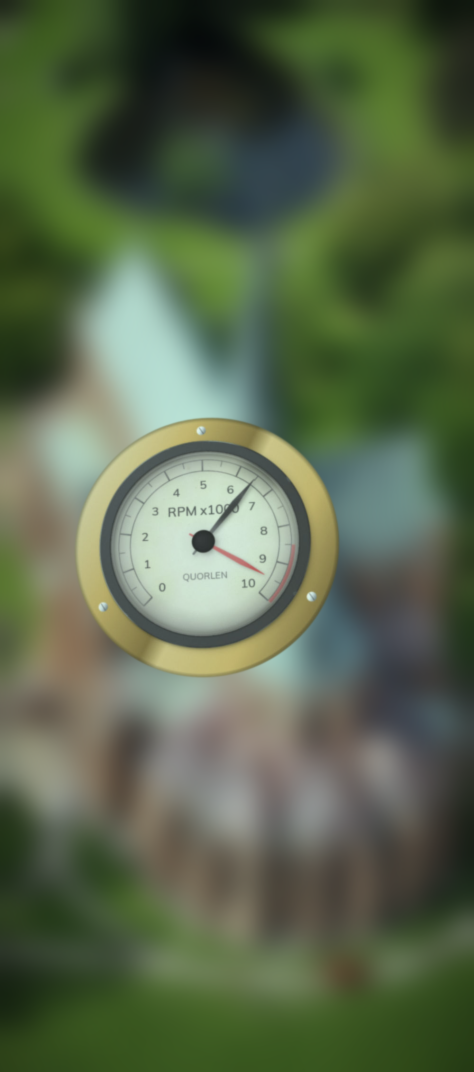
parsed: 6500,rpm
